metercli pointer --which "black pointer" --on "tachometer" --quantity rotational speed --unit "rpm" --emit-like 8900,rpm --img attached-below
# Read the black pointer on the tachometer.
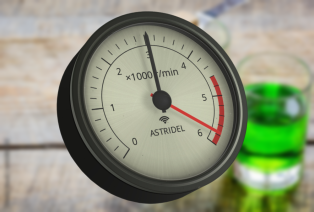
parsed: 3000,rpm
